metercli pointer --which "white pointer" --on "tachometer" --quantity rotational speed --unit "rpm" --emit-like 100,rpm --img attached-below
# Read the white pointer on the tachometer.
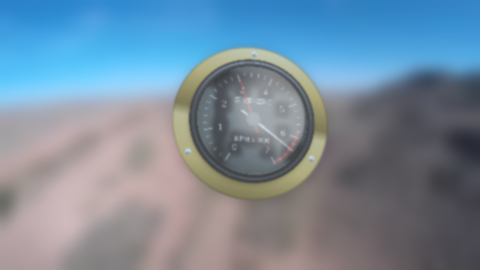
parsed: 6400,rpm
